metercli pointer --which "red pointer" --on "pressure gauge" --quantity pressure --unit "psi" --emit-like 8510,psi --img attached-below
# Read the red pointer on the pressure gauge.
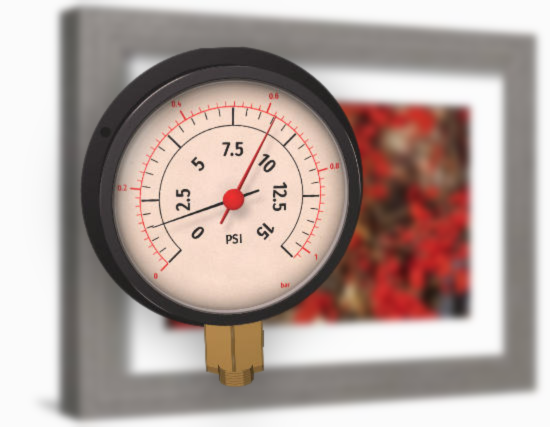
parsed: 9,psi
